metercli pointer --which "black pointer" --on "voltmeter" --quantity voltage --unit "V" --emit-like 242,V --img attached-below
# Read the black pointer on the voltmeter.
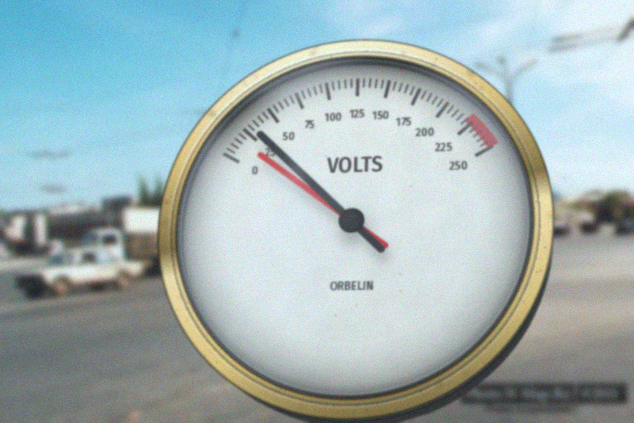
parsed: 30,V
